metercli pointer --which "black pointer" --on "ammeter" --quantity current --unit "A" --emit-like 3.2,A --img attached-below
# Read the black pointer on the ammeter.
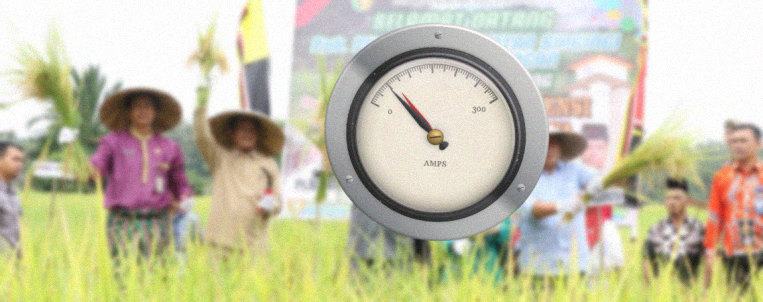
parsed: 50,A
